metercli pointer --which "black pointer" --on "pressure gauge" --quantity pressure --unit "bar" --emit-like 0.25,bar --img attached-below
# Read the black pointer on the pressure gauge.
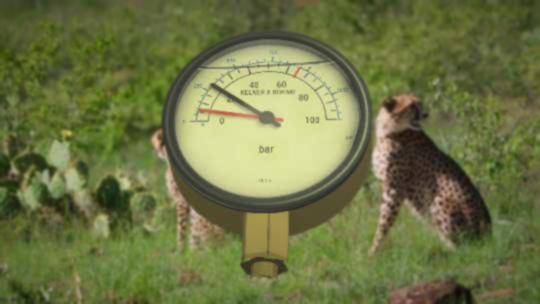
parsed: 20,bar
